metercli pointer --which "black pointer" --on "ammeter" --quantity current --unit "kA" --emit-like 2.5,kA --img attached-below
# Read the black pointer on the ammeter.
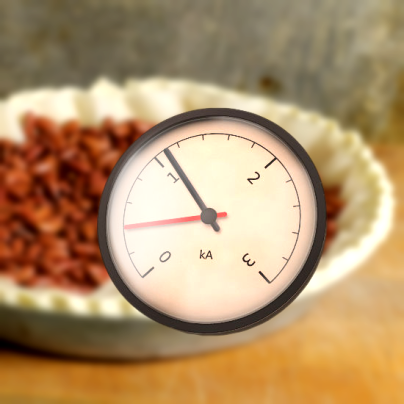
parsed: 1.1,kA
